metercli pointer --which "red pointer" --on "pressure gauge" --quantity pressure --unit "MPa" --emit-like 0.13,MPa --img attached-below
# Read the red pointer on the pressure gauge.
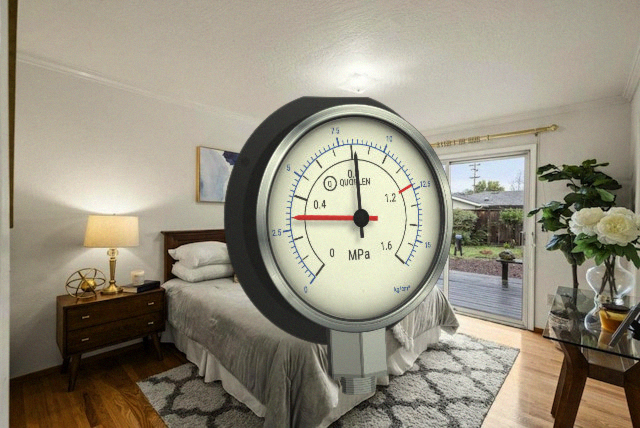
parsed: 0.3,MPa
